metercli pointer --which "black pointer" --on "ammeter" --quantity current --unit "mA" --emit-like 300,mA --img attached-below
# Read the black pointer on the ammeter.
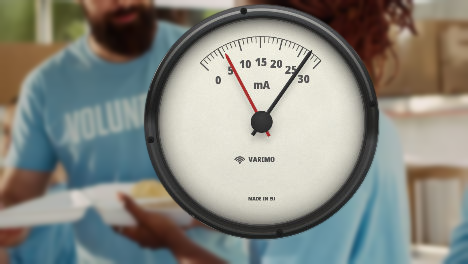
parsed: 27,mA
